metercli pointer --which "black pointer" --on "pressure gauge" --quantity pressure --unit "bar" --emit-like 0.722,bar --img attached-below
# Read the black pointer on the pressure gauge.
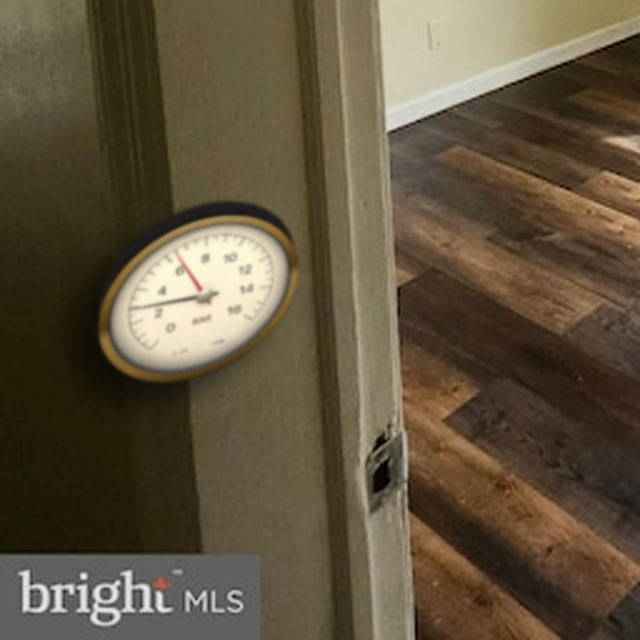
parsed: 3,bar
